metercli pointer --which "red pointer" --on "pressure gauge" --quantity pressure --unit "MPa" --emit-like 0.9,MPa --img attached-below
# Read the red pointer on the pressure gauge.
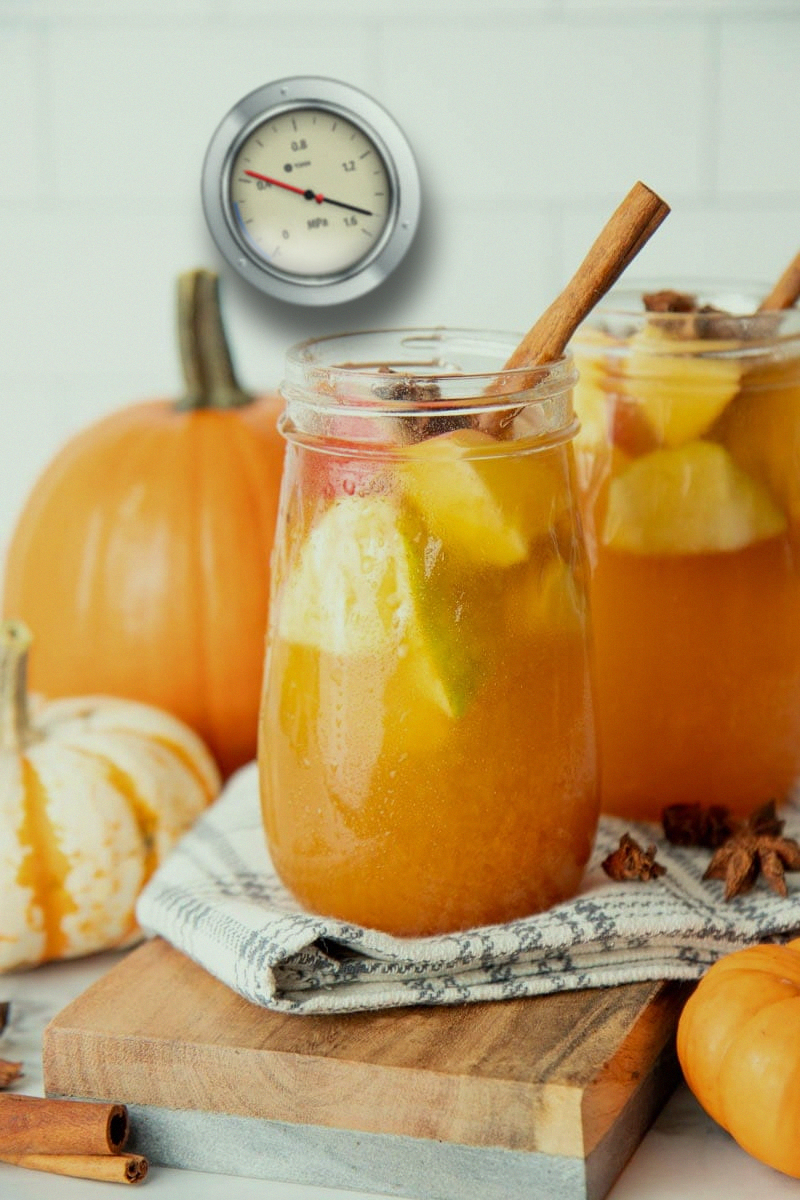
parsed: 0.45,MPa
